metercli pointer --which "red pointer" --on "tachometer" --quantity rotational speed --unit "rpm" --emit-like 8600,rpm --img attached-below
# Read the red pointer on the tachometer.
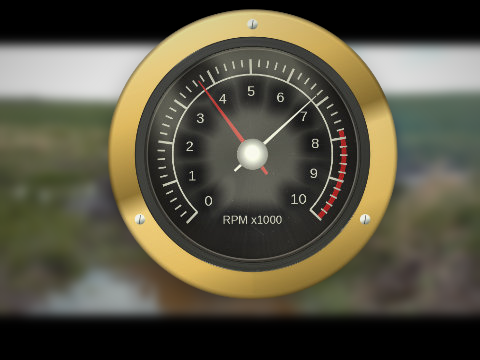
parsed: 3700,rpm
